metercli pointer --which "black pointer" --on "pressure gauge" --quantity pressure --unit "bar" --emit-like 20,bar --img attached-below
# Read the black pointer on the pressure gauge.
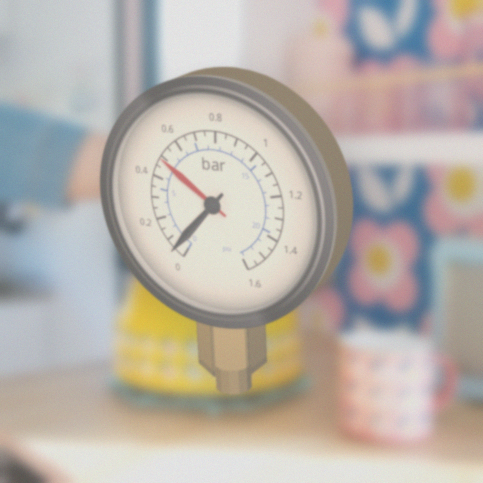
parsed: 0.05,bar
